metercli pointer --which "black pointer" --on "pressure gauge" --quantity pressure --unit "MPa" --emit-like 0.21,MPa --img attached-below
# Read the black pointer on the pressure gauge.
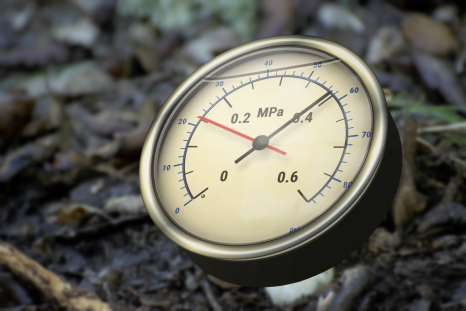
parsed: 0.4,MPa
